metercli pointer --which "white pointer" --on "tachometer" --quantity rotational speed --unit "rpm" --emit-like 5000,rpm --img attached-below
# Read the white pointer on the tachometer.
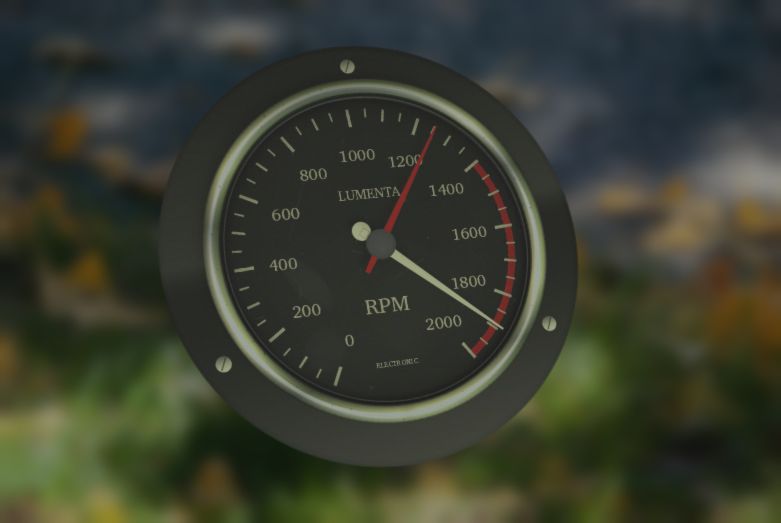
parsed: 1900,rpm
